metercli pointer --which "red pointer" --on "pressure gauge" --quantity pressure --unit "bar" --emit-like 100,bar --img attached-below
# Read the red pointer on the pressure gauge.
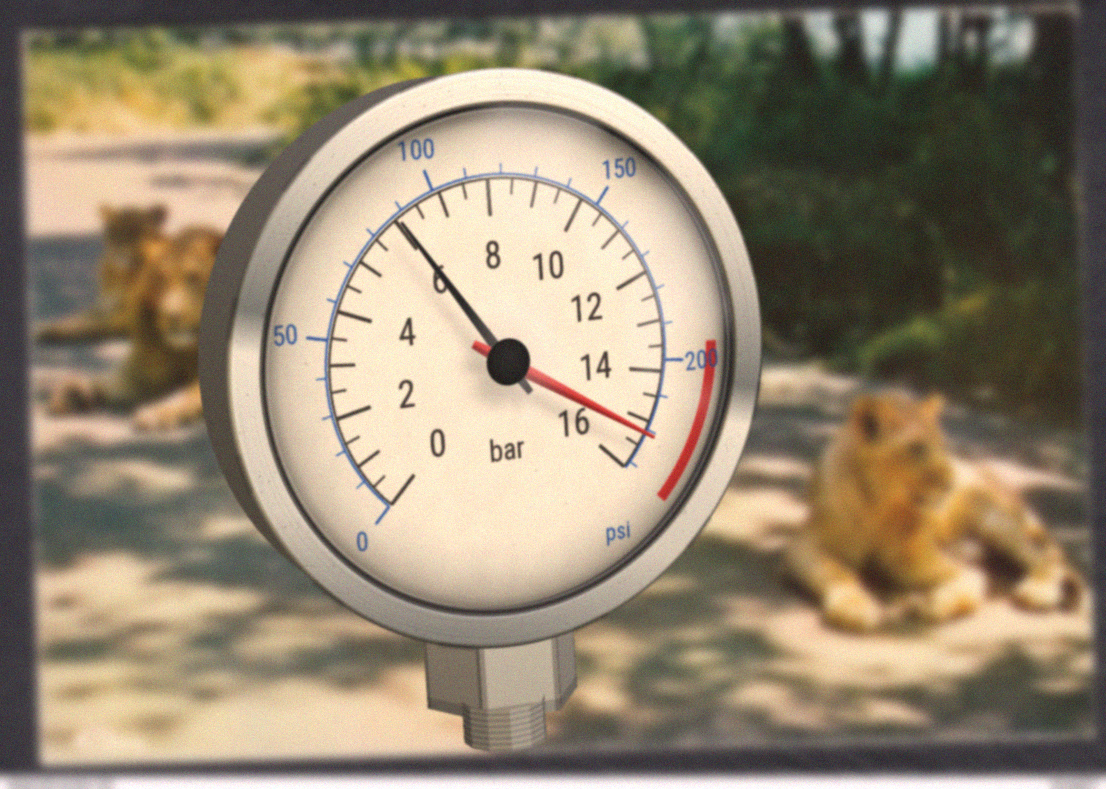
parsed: 15.25,bar
